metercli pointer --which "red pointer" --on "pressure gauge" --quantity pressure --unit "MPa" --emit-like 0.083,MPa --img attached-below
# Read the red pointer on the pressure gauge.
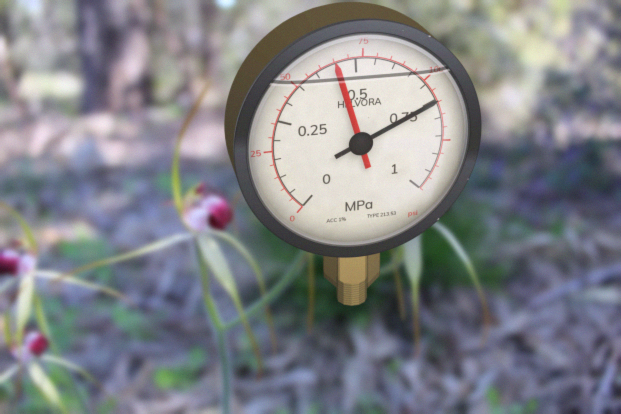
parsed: 0.45,MPa
